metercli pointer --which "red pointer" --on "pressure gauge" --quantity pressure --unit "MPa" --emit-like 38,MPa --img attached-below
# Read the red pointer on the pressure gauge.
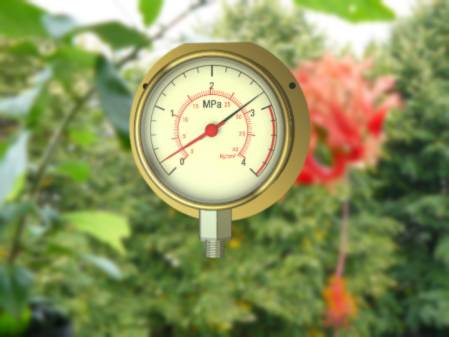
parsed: 0.2,MPa
